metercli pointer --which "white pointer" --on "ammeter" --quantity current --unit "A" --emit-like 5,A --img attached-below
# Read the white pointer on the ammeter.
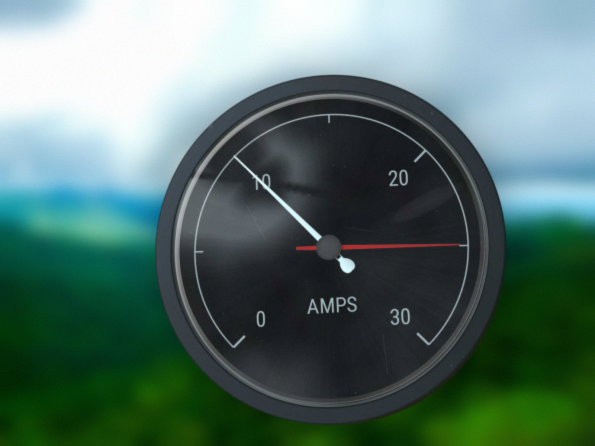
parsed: 10,A
